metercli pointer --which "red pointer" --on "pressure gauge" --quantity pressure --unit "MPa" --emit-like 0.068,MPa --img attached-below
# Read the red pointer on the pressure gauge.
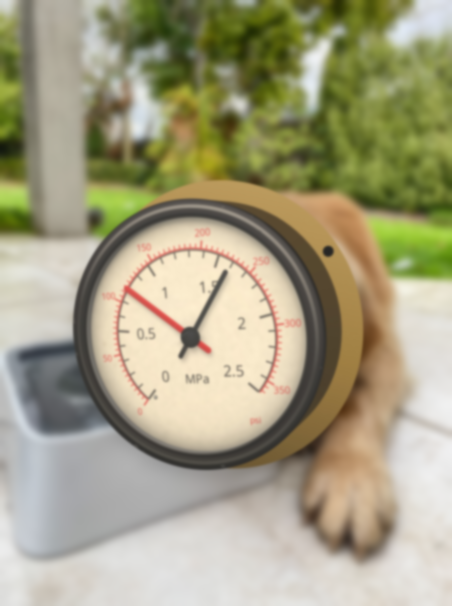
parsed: 0.8,MPa
